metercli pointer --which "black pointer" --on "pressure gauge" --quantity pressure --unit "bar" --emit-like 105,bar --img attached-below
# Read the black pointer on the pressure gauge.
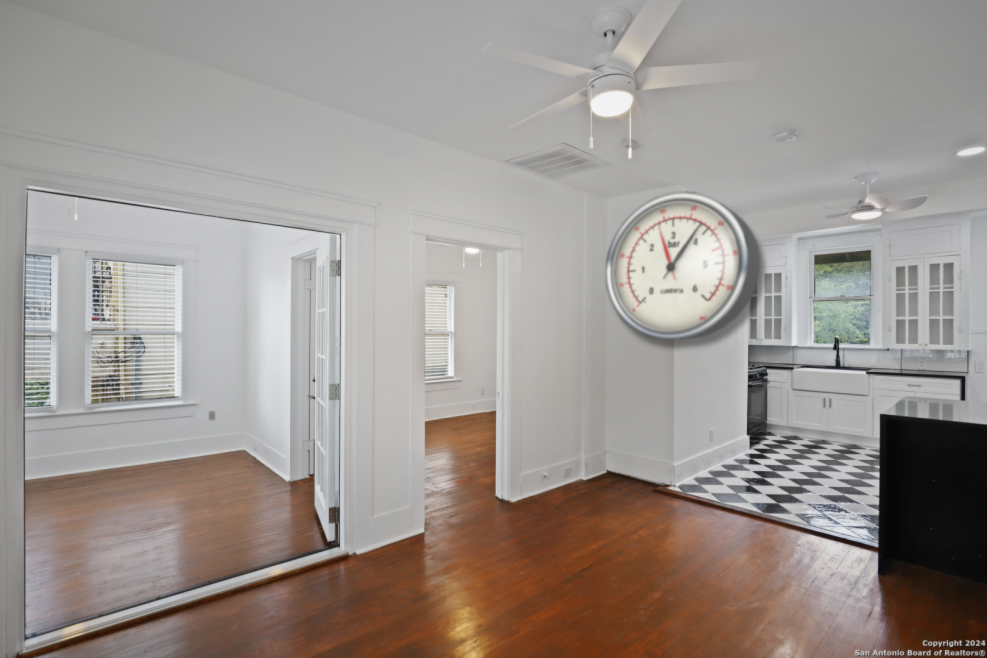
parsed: 3.8,bar
